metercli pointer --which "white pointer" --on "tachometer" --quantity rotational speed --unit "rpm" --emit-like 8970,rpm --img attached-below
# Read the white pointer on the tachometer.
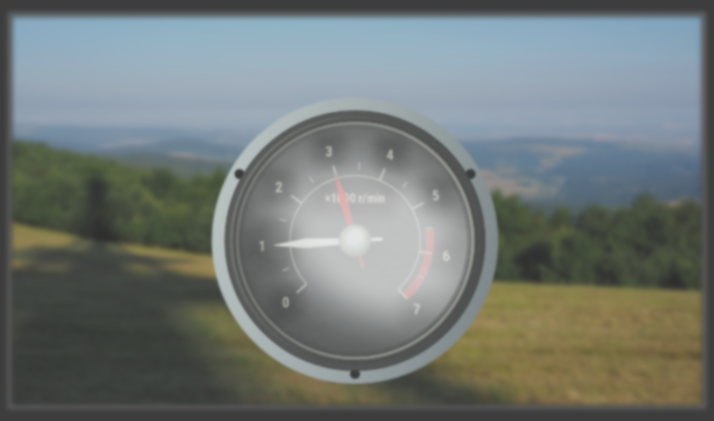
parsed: 1000,rpm
